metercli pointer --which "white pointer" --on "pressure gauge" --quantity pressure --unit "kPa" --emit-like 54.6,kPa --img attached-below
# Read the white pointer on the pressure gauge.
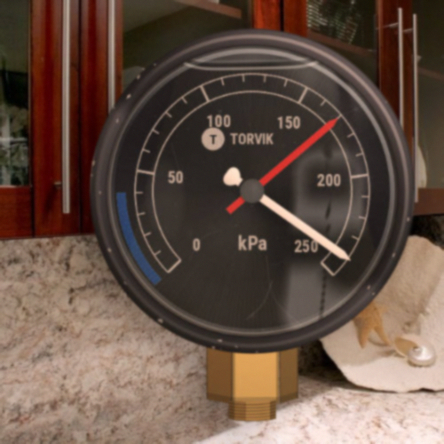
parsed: 240,kPa
